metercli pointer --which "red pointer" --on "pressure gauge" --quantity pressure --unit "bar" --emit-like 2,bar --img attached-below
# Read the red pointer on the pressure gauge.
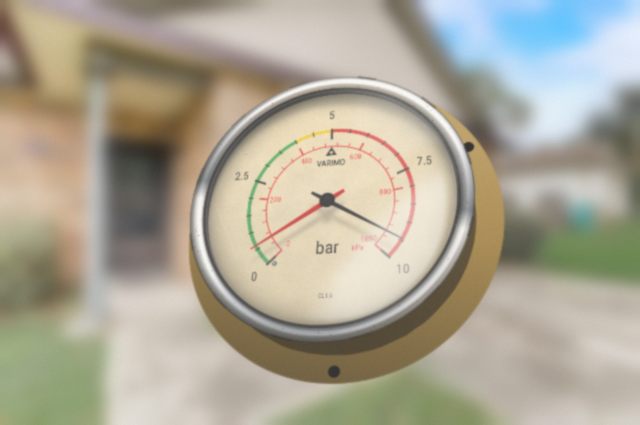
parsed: 0.5,bar
